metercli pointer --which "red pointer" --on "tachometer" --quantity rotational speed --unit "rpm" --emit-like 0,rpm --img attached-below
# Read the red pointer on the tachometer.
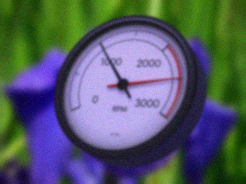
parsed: 2500,rpm
